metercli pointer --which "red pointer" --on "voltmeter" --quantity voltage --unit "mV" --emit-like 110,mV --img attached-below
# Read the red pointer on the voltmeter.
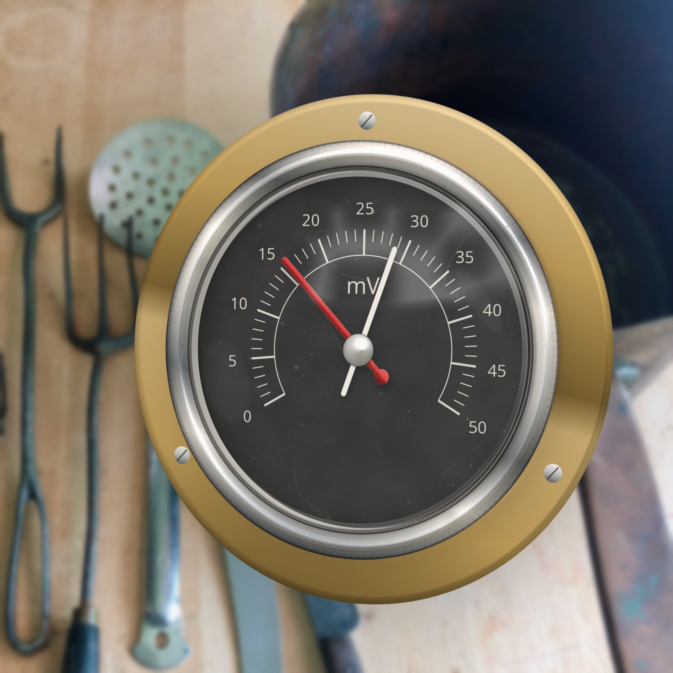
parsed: 16,mV
